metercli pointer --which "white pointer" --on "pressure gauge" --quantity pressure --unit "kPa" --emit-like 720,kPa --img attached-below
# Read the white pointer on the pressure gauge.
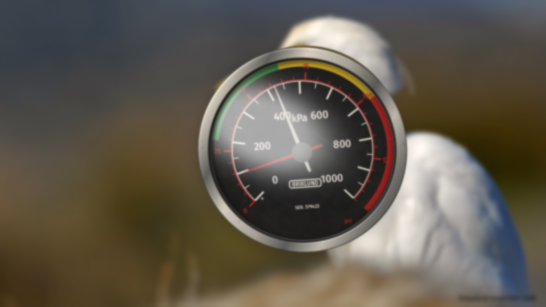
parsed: 425,kPa
